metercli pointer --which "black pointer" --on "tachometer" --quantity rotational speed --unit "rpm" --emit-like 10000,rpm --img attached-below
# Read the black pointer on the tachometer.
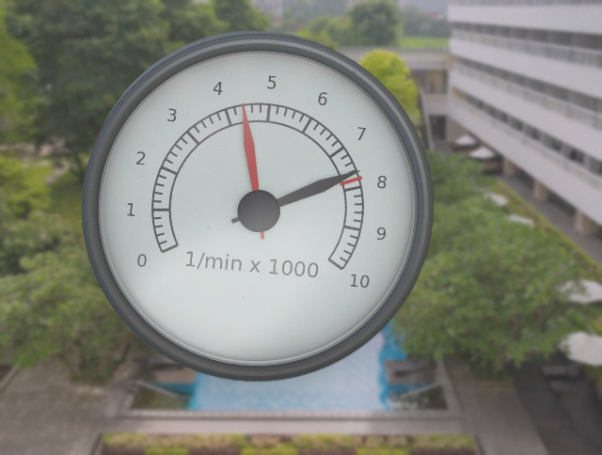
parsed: 7600,rpm
